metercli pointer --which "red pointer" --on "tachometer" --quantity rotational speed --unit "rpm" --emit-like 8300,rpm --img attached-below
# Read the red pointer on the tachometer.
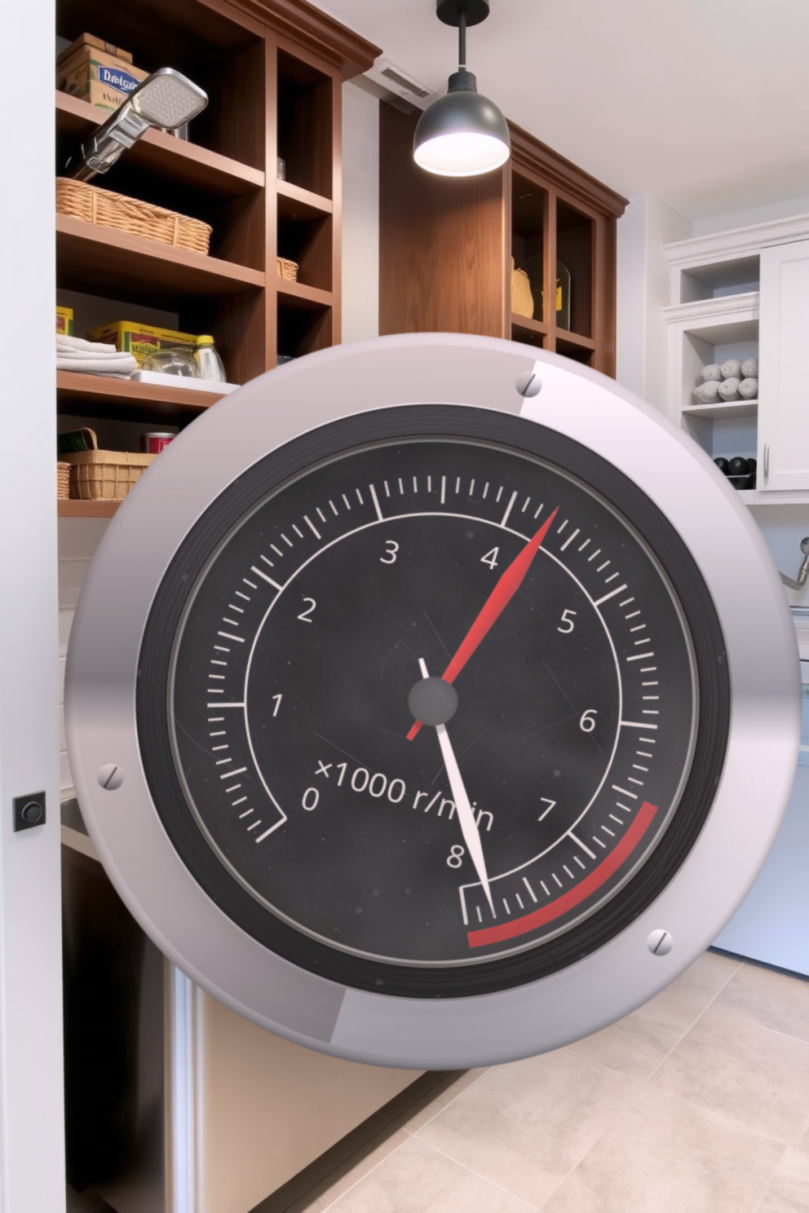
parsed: 4300,rpm
